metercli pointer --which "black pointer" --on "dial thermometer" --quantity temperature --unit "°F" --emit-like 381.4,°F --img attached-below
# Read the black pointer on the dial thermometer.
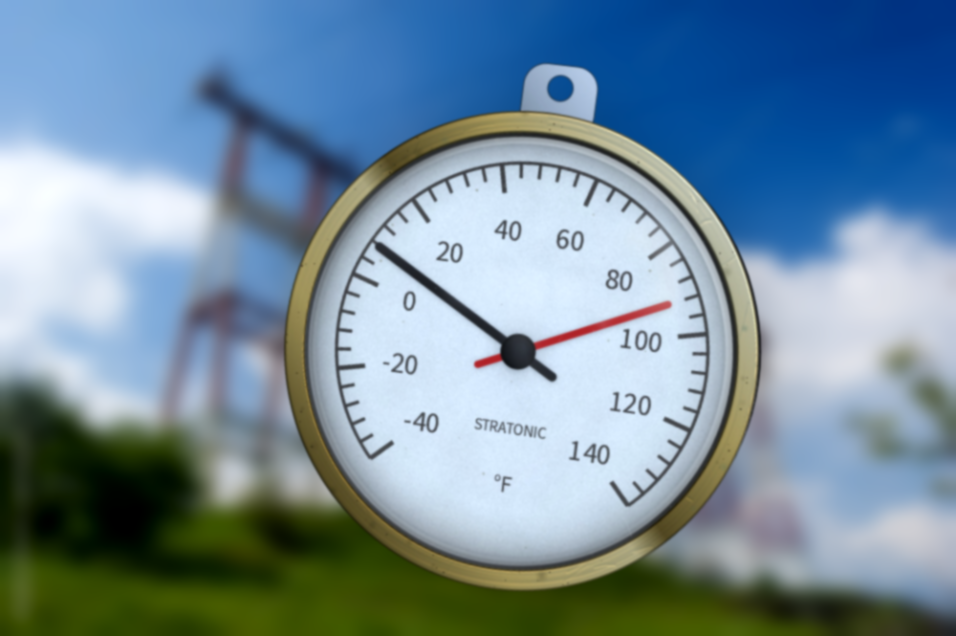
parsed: 8,°F
